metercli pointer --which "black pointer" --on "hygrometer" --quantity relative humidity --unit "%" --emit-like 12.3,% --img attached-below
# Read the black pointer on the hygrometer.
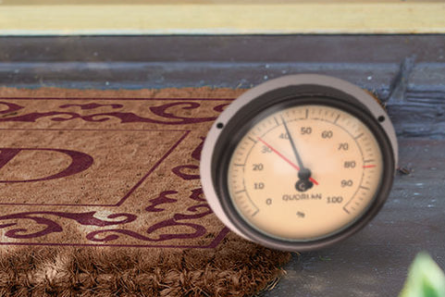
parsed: 42,%
